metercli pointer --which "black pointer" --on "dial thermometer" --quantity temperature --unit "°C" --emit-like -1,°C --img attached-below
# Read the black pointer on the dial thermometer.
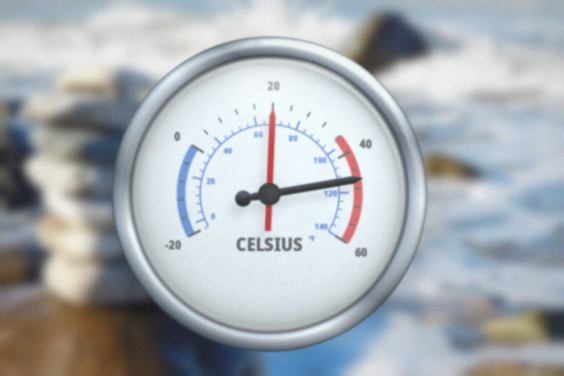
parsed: 46,°C
